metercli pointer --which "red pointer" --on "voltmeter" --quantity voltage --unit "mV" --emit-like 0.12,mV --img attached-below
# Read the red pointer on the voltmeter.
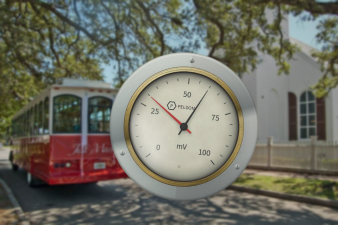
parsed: 30,mV
